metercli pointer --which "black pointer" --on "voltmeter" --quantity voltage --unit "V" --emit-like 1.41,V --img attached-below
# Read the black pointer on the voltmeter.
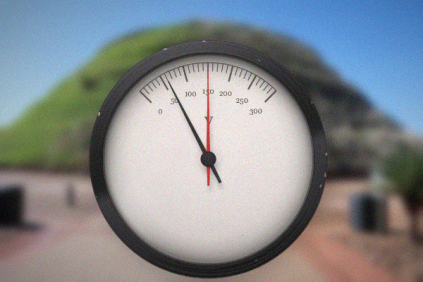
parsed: 60,V
